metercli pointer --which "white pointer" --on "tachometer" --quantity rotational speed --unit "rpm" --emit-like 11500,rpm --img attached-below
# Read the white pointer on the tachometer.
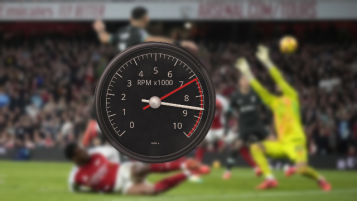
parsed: 8600,rpm
